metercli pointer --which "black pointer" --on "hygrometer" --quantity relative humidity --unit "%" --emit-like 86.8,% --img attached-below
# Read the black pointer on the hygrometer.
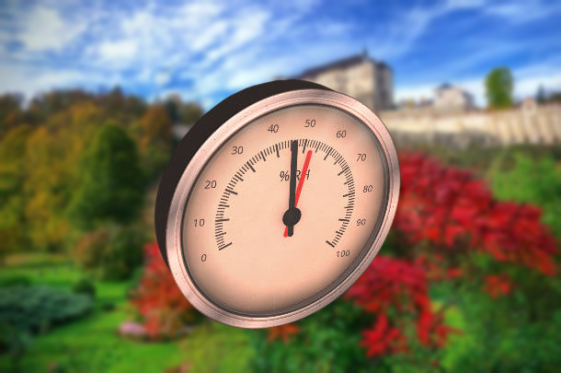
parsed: 45,%
